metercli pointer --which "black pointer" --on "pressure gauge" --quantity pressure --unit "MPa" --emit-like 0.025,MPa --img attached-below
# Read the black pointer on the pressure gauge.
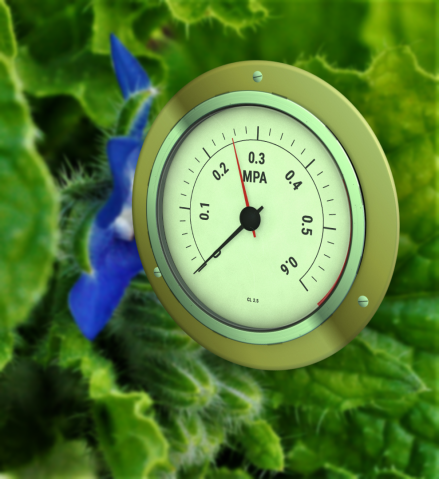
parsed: 0,MPa
